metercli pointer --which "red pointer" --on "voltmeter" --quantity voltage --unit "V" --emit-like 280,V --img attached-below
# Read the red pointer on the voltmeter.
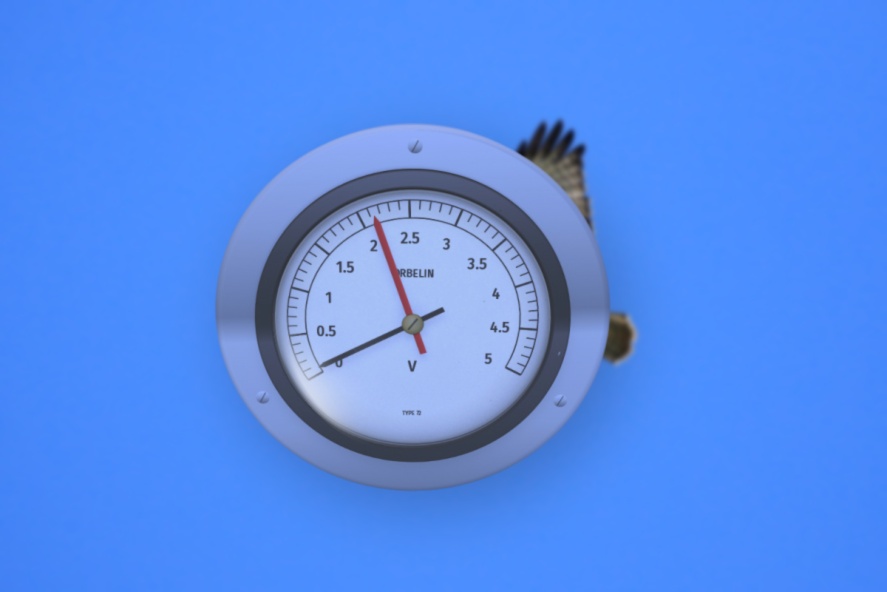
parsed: 2.15,V
